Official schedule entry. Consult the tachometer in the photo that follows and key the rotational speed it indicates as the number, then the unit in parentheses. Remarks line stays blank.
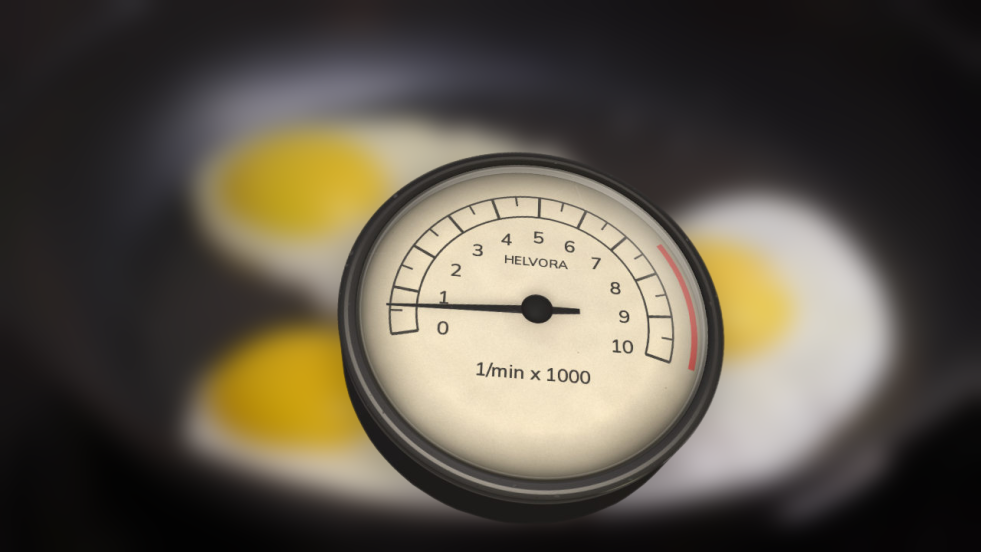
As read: 500 (rpm)
